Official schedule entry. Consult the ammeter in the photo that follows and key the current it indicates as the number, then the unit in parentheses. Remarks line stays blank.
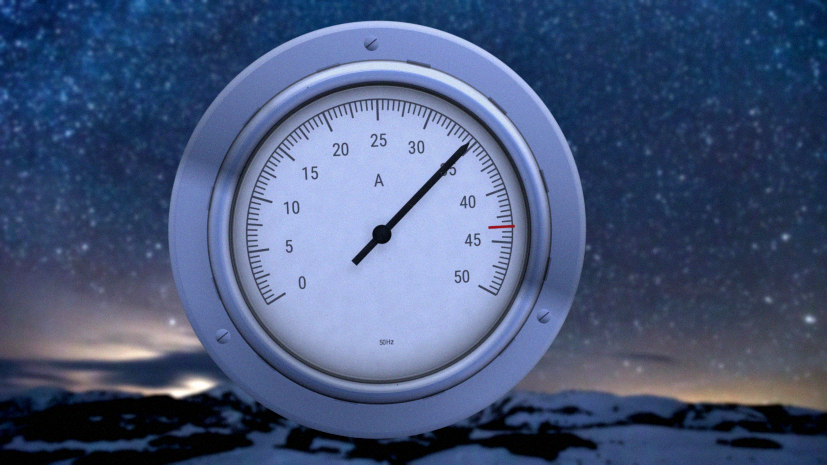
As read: 34.5 (A)
